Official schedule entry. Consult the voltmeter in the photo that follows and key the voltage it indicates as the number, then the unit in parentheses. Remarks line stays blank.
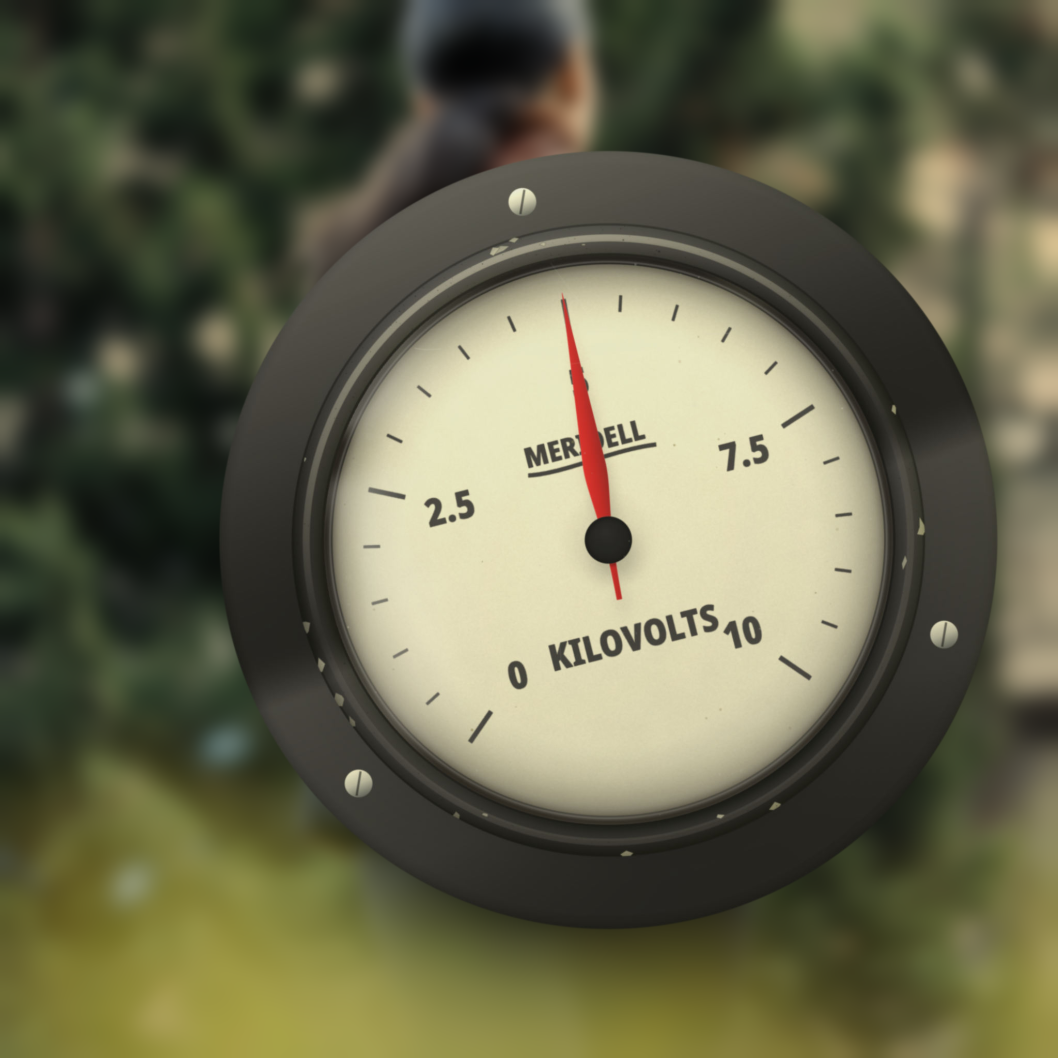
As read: 5 (kV)
